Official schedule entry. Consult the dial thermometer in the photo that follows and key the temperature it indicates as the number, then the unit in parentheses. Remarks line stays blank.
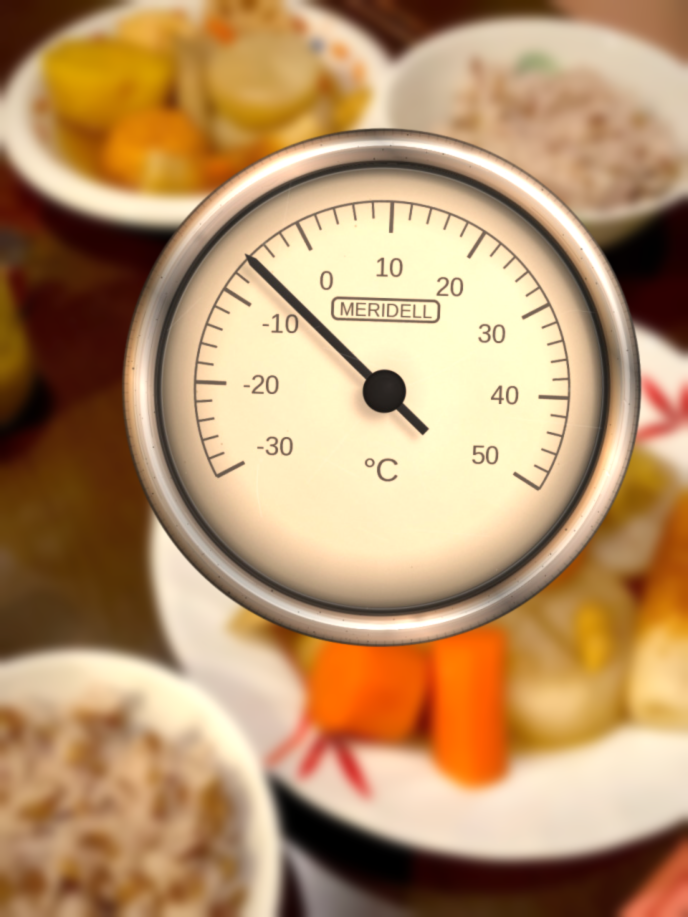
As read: -6 (°C)
